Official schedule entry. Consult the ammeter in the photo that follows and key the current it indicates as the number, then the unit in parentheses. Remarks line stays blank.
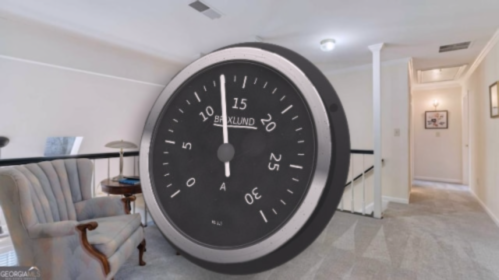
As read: 13 (A)
